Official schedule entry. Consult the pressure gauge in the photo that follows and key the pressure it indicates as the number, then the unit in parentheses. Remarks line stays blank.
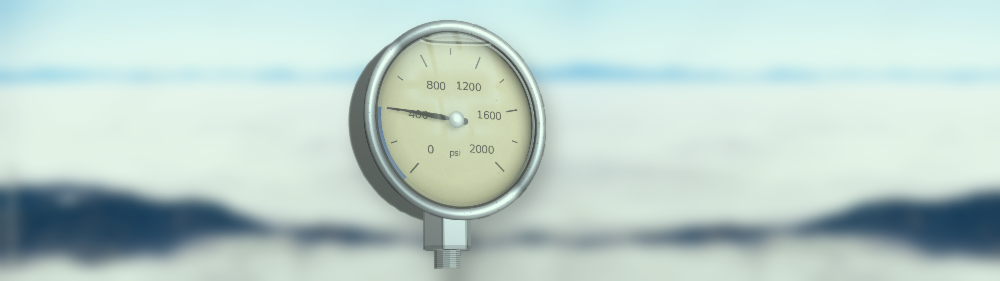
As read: 400 (psi)
